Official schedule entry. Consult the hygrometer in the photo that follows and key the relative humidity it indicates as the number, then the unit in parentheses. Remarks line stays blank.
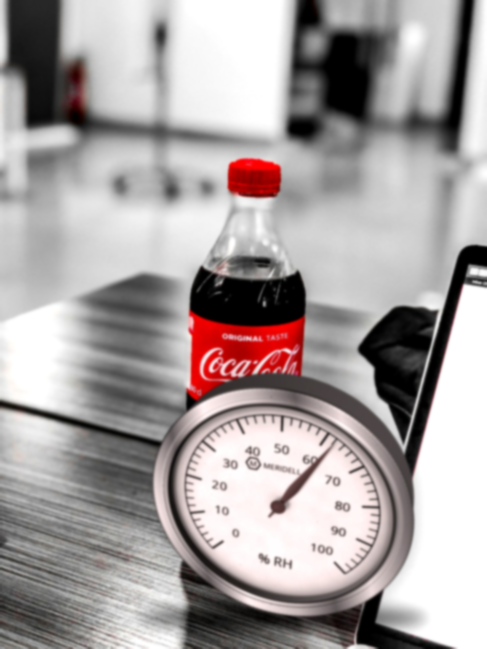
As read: 62 (%)
